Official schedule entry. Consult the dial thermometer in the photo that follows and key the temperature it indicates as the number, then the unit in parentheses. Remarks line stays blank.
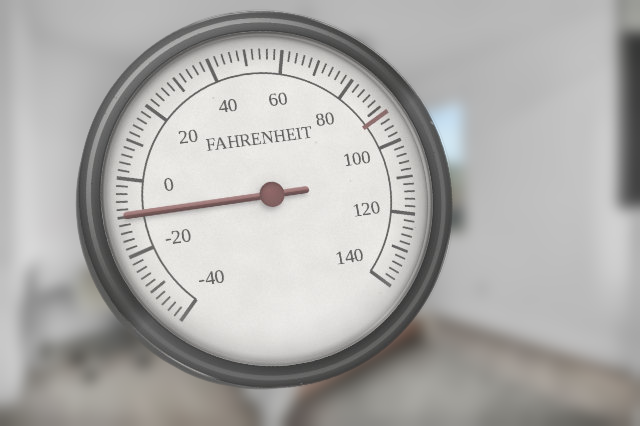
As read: -10 (°F)
